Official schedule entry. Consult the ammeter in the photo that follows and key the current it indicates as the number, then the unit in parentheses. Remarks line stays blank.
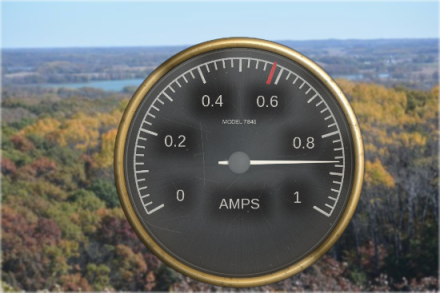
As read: 0.87 (A)
